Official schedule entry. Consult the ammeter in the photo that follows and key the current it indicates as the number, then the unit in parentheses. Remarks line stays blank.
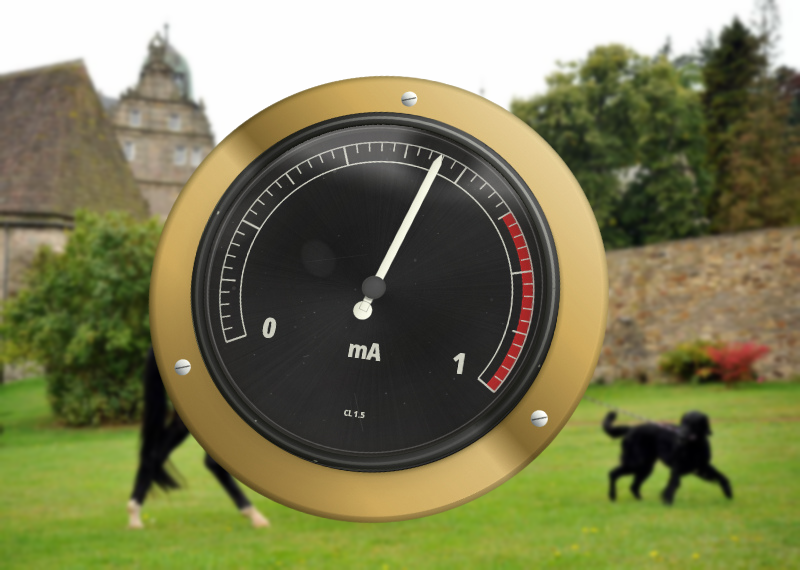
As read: 0.56 (mA)
